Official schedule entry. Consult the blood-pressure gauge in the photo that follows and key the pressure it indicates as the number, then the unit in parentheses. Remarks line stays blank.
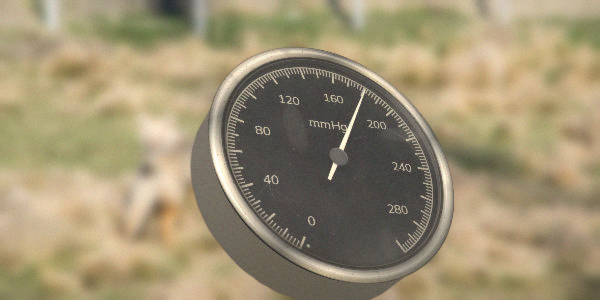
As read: 180 (mmHg)
